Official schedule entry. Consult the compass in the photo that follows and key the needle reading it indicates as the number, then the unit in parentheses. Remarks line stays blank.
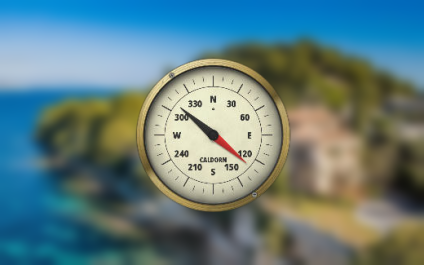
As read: 130 (°)
